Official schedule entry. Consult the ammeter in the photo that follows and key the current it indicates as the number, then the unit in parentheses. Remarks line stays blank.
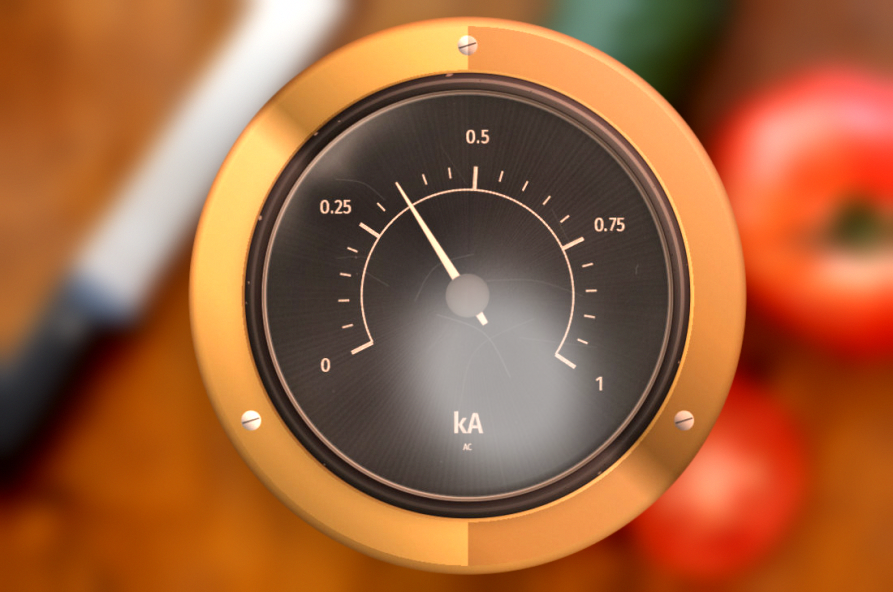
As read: 0.35 (kA)
